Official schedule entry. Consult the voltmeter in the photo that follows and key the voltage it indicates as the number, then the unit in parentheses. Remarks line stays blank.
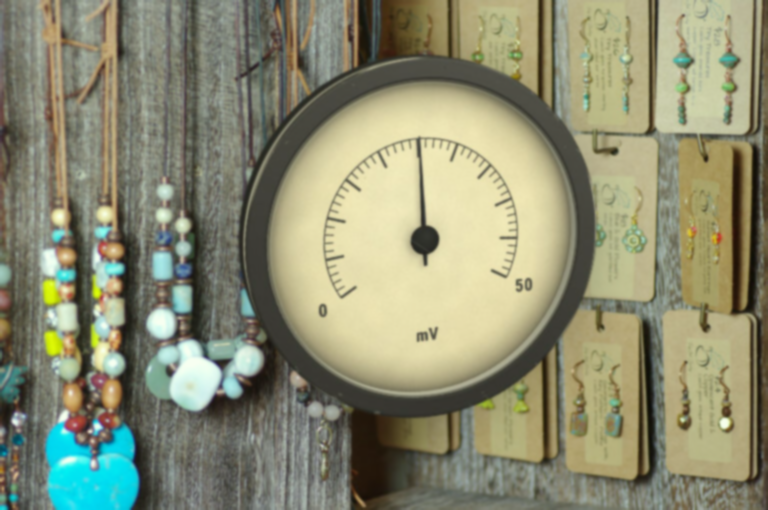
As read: 25 (mV)
